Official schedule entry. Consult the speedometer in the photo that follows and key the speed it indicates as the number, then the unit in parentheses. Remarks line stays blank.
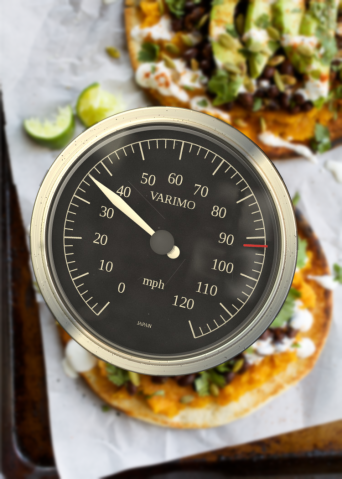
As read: 36 (mph)
